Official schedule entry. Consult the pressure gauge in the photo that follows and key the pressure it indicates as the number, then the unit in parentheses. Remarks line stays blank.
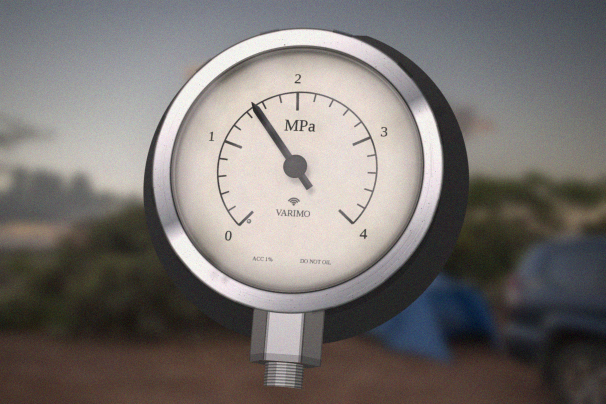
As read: 1.5 (MPa)
